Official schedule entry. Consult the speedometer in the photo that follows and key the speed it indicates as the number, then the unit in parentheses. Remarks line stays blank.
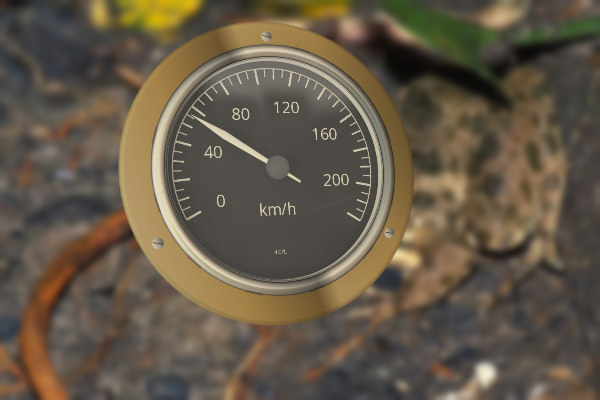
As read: 55 (km/h)
